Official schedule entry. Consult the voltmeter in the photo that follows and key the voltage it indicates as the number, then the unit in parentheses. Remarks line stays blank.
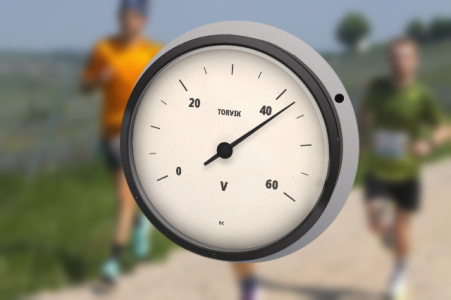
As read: 42.5 (V)
